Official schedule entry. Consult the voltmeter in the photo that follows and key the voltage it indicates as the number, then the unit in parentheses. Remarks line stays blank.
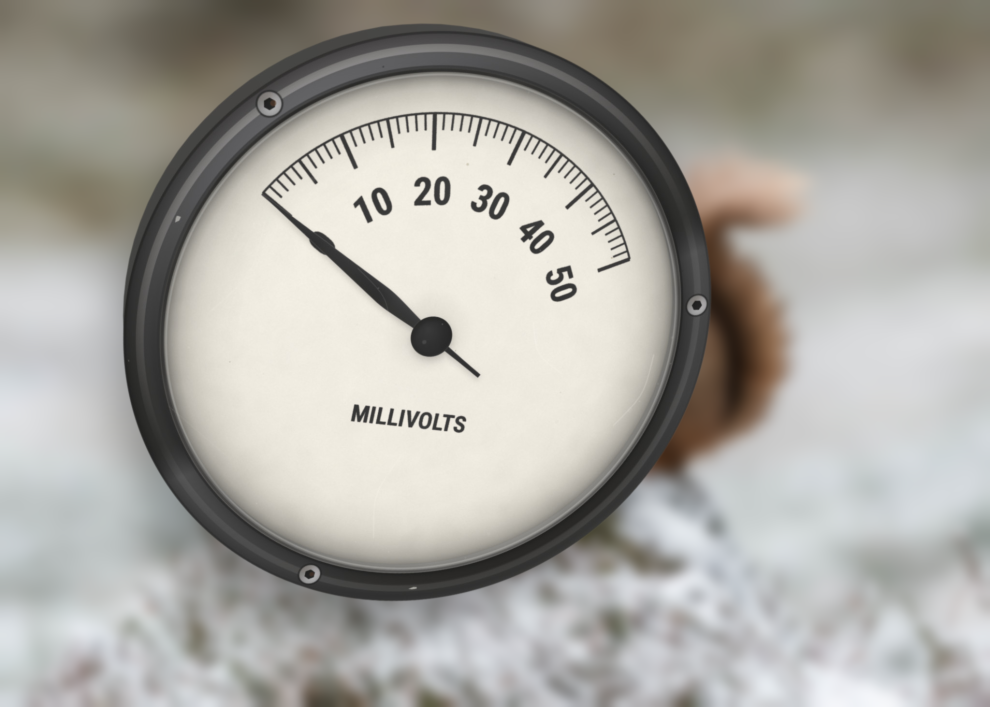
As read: 0 (mV)
